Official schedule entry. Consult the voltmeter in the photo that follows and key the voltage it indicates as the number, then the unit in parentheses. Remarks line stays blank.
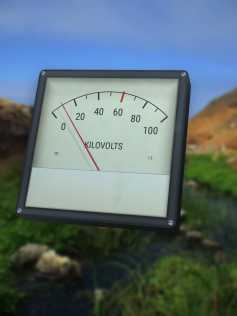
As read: 10 (kV)
